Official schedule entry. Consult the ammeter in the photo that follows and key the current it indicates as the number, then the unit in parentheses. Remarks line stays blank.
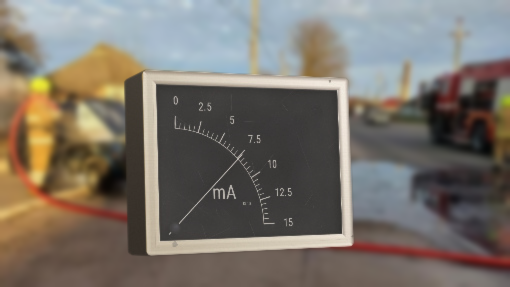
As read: 7.5 (mA)
